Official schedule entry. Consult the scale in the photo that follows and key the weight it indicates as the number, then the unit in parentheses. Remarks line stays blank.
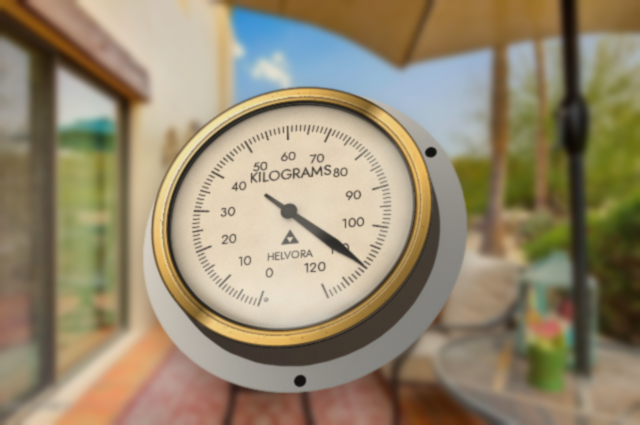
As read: 110 (kg)
